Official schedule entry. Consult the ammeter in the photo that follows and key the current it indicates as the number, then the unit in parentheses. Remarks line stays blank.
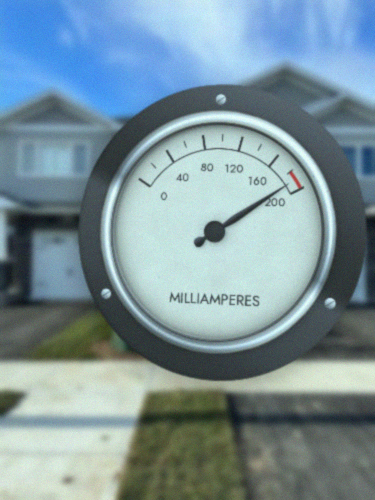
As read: 190 (mA)
